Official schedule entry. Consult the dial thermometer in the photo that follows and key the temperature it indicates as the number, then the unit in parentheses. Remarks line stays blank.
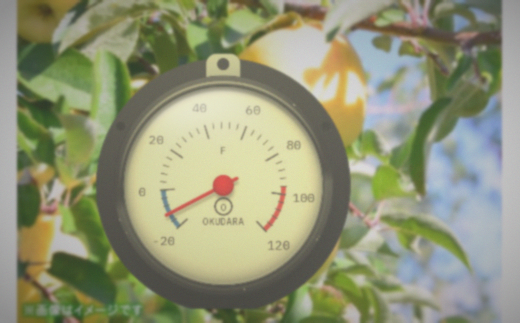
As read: -12 (°F)
